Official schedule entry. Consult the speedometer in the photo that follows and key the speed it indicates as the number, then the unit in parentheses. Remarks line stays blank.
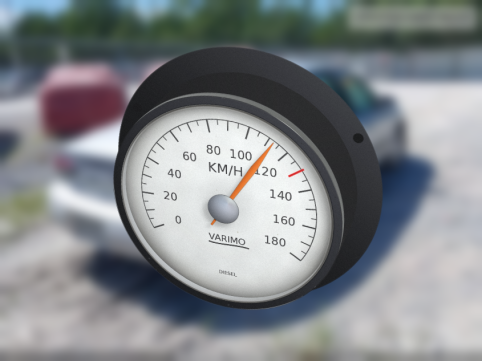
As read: 112.5 (km/h)
